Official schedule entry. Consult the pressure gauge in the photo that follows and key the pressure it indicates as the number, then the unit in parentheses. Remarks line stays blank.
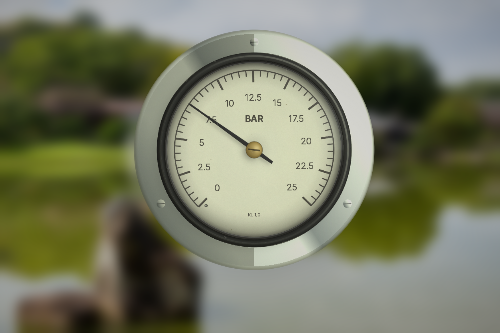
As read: 7.5 (bar)
